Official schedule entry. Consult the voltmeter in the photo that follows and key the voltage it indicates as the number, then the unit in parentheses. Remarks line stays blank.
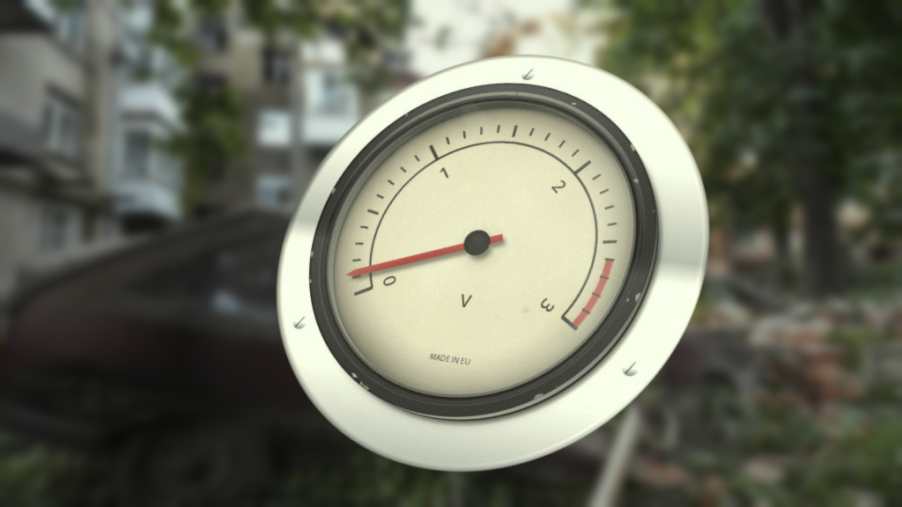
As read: 0.1 (V)
